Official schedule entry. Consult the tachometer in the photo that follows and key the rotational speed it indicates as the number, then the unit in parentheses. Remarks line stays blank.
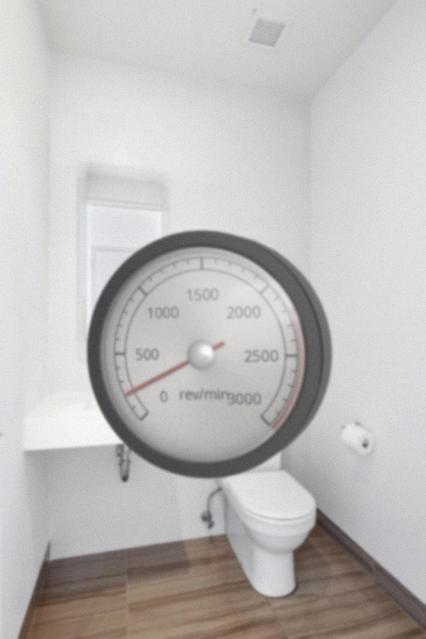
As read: 200 (rpm)
